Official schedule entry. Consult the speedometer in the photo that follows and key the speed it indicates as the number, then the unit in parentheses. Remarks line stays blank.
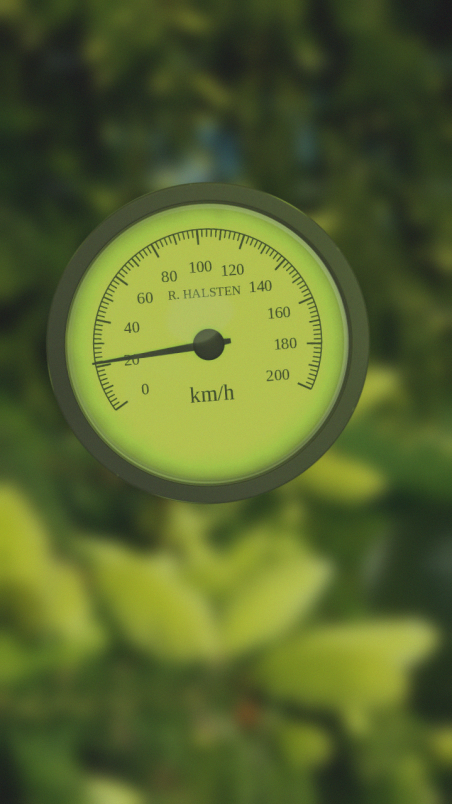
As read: 22 (km/h)
